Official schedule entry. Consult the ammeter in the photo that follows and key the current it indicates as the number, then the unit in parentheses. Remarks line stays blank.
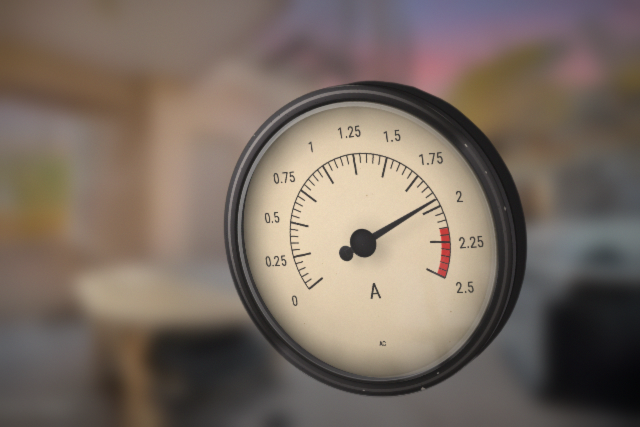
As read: 1.95 (A)
